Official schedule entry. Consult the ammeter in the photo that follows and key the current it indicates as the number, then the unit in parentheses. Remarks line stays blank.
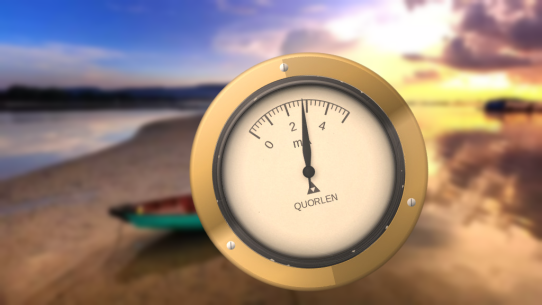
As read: 2.8 (mA)
